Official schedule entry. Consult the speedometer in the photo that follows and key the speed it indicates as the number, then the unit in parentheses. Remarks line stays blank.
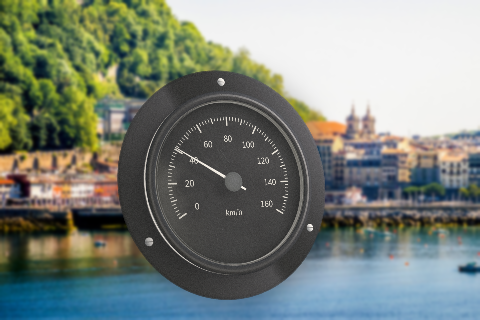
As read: 40 (km/h)
